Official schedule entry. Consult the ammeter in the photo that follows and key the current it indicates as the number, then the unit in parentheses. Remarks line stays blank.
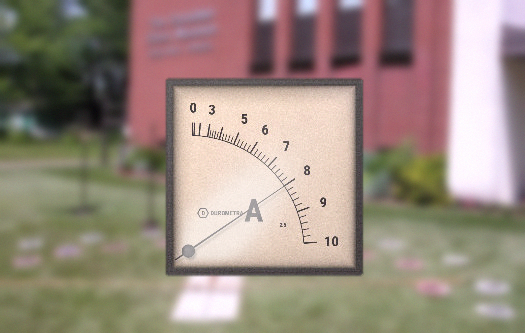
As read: 8 (A)
